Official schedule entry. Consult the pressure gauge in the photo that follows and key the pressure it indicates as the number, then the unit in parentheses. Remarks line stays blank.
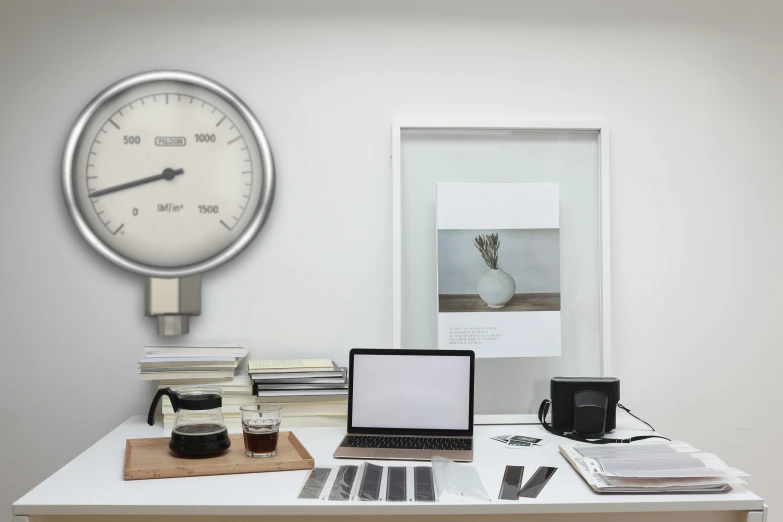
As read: 175 (psi)
